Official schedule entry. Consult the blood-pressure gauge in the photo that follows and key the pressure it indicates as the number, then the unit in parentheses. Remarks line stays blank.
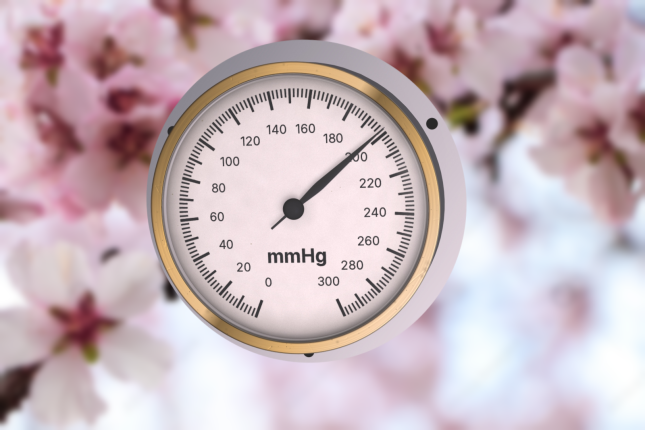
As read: 198 (mmHg)
